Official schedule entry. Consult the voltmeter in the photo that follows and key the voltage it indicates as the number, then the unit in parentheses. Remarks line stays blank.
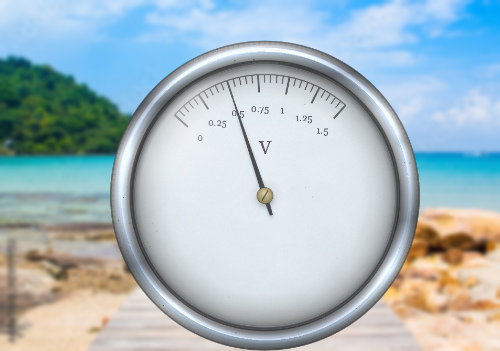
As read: 0.5 (V)
